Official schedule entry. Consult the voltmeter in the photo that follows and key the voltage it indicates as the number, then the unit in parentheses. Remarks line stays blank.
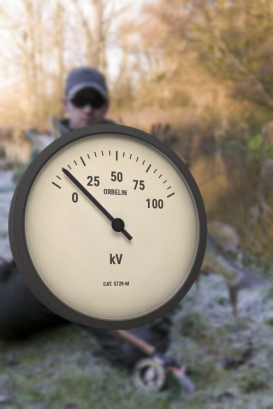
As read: 10 (kV)
